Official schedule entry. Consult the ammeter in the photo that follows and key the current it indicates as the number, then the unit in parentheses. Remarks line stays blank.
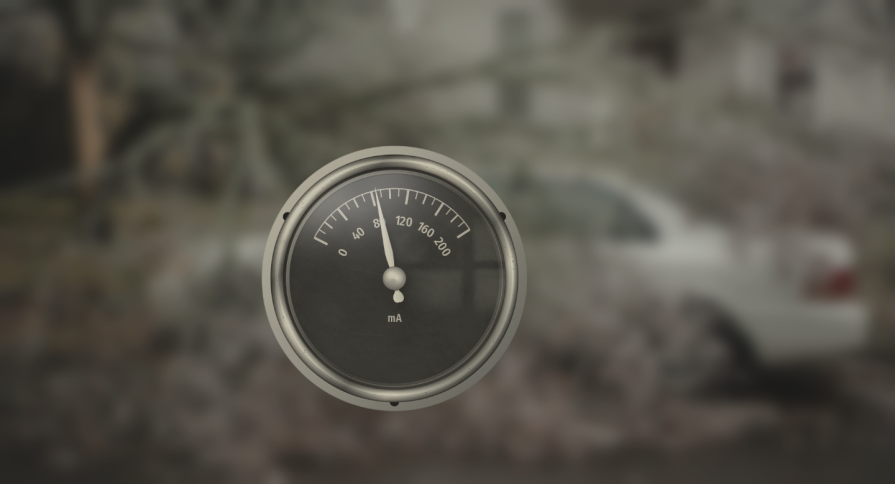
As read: 85 (mA)
